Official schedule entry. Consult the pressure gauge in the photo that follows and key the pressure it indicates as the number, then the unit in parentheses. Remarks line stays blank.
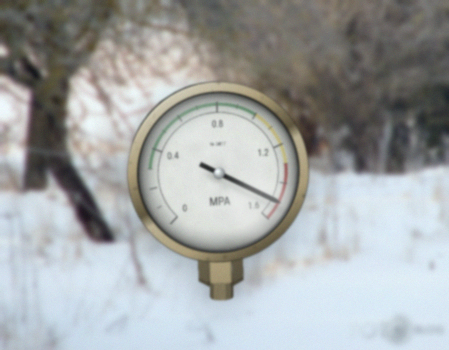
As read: 1.5 (MPa)
